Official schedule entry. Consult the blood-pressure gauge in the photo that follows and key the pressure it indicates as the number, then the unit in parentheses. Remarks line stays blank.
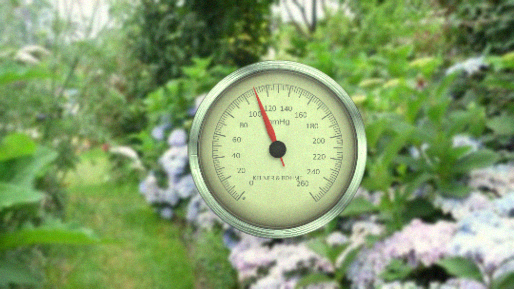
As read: 110 (mmHg)
